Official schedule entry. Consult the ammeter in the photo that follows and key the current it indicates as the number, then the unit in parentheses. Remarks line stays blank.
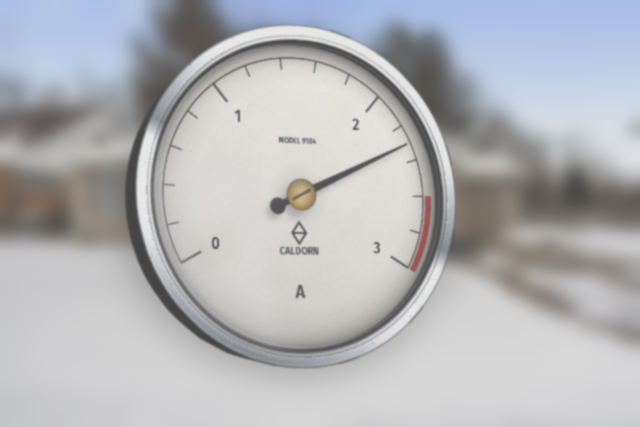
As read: 2.3 (A)
